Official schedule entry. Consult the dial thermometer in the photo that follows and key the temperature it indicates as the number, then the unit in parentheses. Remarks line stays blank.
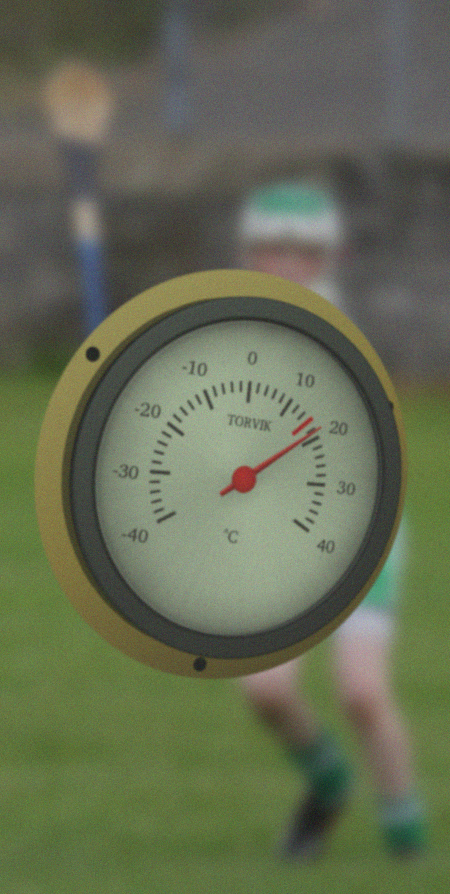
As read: 18 (°C)
